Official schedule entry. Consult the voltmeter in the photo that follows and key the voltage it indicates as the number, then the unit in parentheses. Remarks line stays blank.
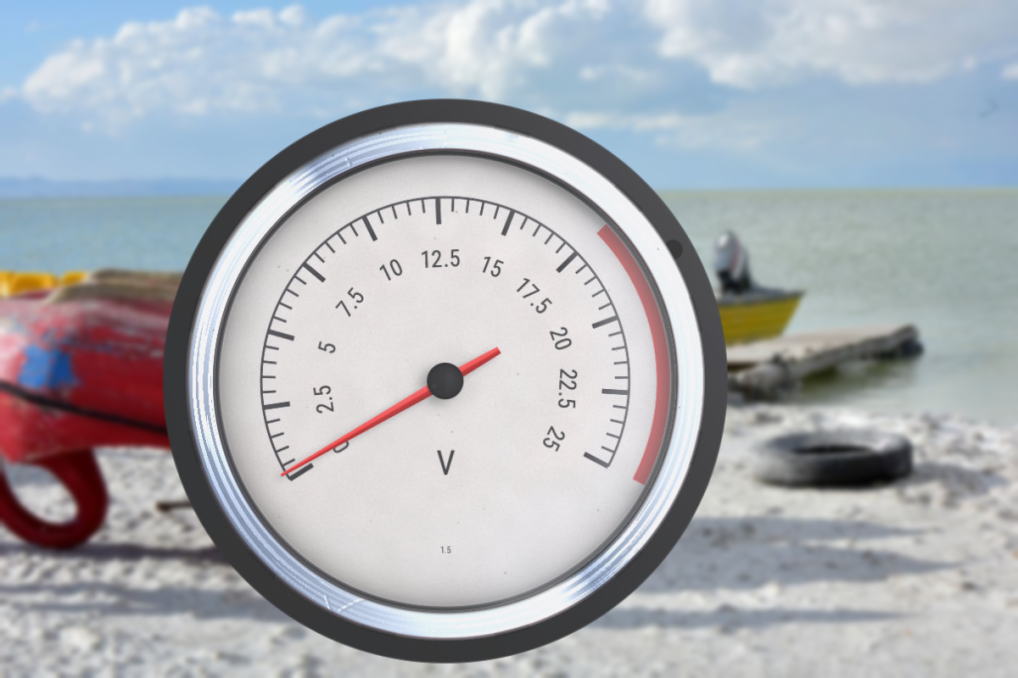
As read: 0.25 (V)
